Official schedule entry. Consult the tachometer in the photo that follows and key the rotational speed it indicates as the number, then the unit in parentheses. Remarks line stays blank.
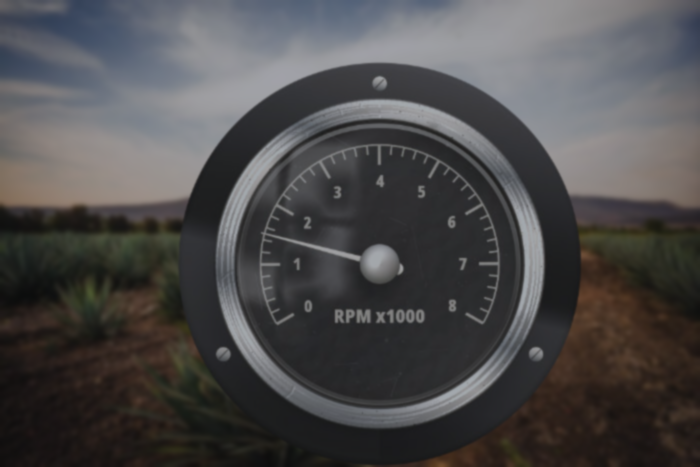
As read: 1500 (rpm)
